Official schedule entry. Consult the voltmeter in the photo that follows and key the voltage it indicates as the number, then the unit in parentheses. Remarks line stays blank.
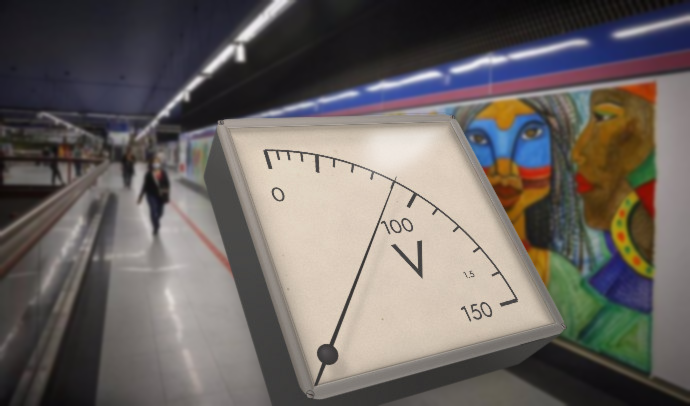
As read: 90 (V)
